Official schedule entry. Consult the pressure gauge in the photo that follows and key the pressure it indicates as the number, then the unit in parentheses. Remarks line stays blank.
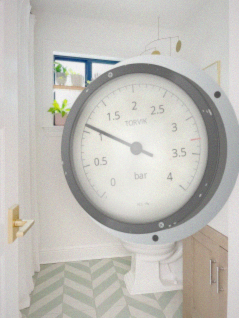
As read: 1.1 (bar)
